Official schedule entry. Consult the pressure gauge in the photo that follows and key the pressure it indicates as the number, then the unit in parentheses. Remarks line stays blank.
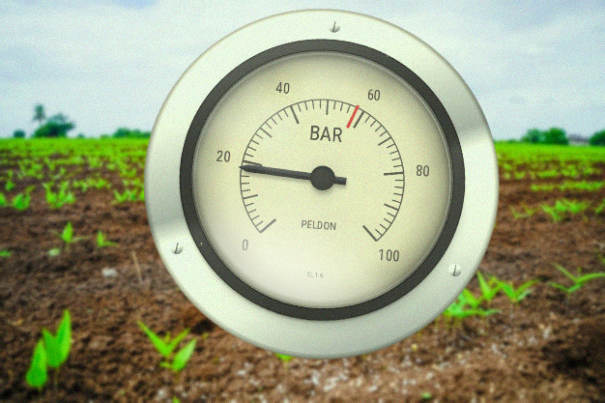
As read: 18 (bar)
